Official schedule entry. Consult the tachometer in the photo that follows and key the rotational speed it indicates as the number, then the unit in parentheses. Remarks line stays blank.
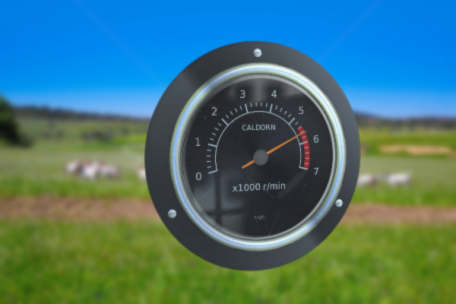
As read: 5600 (rpm)
